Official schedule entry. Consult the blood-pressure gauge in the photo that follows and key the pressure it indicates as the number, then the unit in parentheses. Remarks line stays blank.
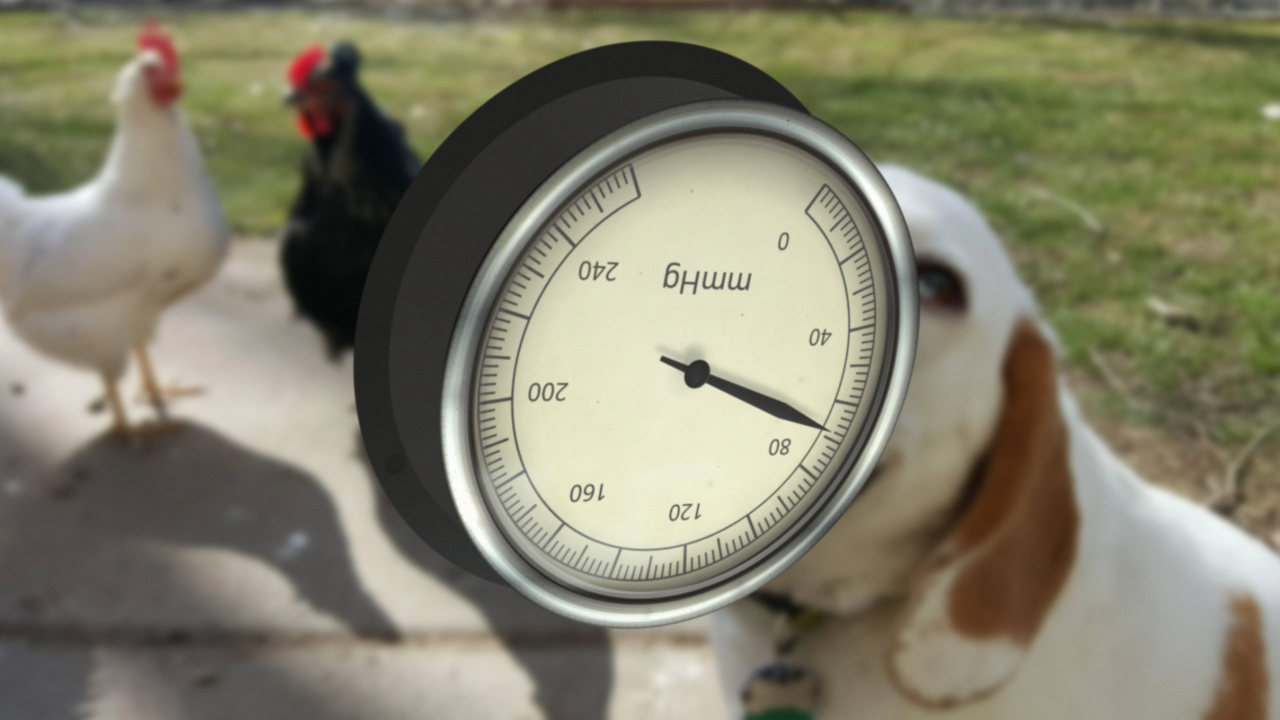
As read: 68 (mmHg)
